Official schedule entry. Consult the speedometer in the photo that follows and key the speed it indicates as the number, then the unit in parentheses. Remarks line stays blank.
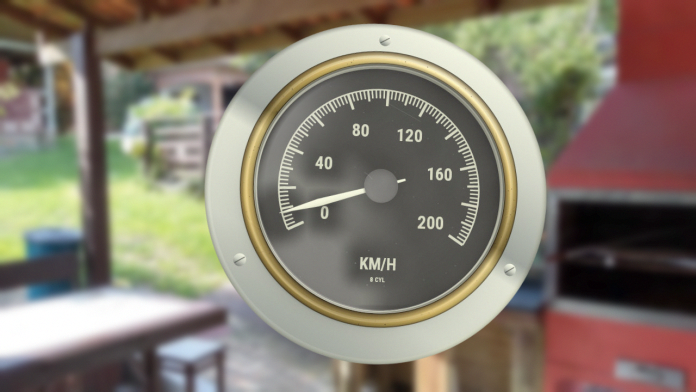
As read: 8 (km/h)
